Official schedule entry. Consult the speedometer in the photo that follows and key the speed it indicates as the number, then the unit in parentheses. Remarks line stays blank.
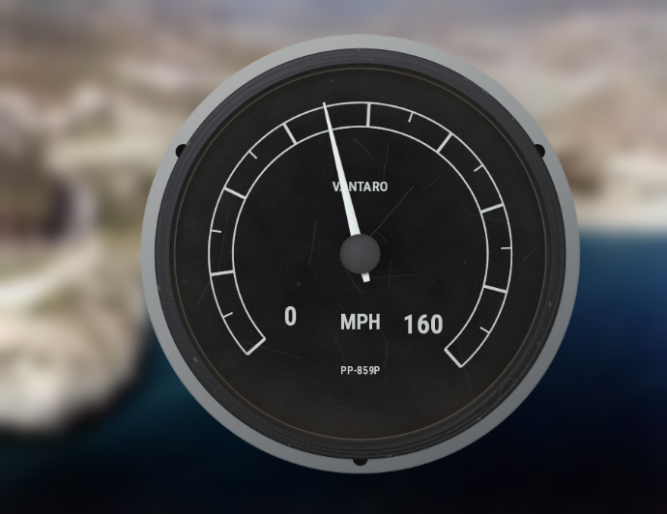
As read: 70 (mph)
